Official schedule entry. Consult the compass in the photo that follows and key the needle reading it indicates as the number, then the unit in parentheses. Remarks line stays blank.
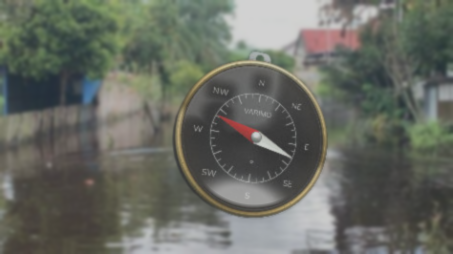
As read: 290 (°)
